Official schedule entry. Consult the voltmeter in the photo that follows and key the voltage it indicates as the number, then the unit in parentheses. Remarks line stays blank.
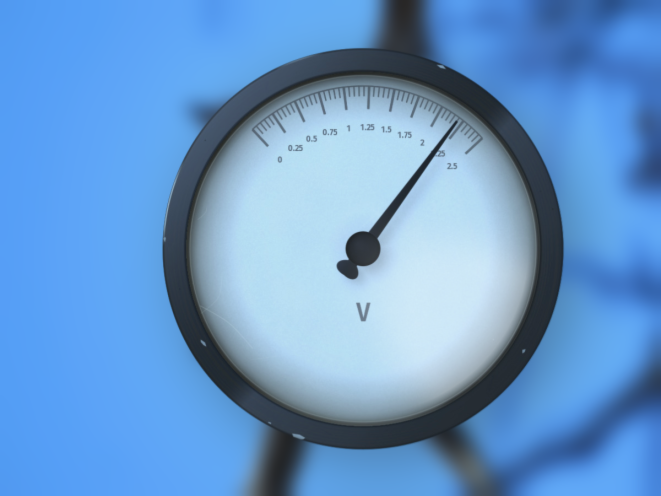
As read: 2.2 (V)
